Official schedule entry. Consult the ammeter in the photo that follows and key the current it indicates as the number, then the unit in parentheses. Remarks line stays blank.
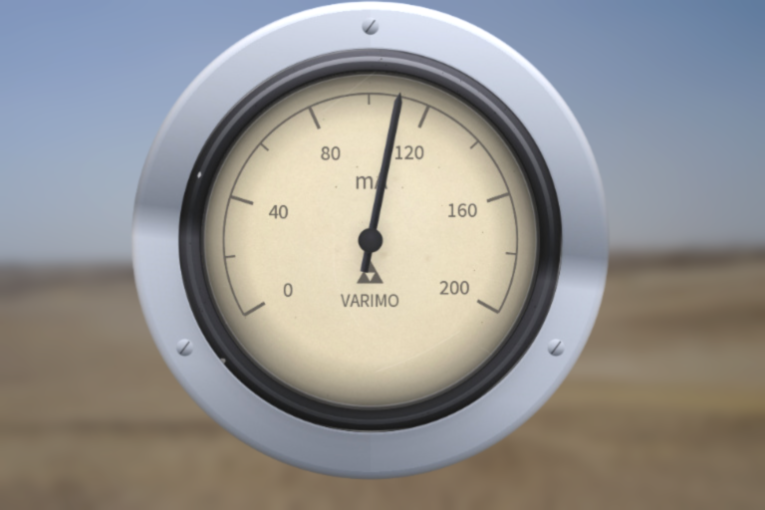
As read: 110 (mA)
